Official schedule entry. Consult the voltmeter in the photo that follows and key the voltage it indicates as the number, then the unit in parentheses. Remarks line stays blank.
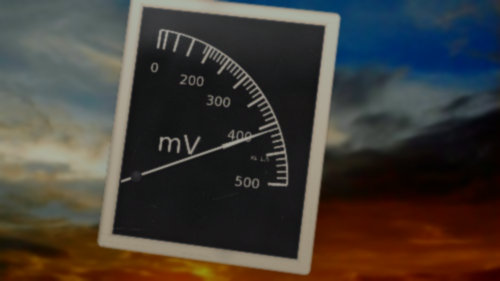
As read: 410 (mV)
